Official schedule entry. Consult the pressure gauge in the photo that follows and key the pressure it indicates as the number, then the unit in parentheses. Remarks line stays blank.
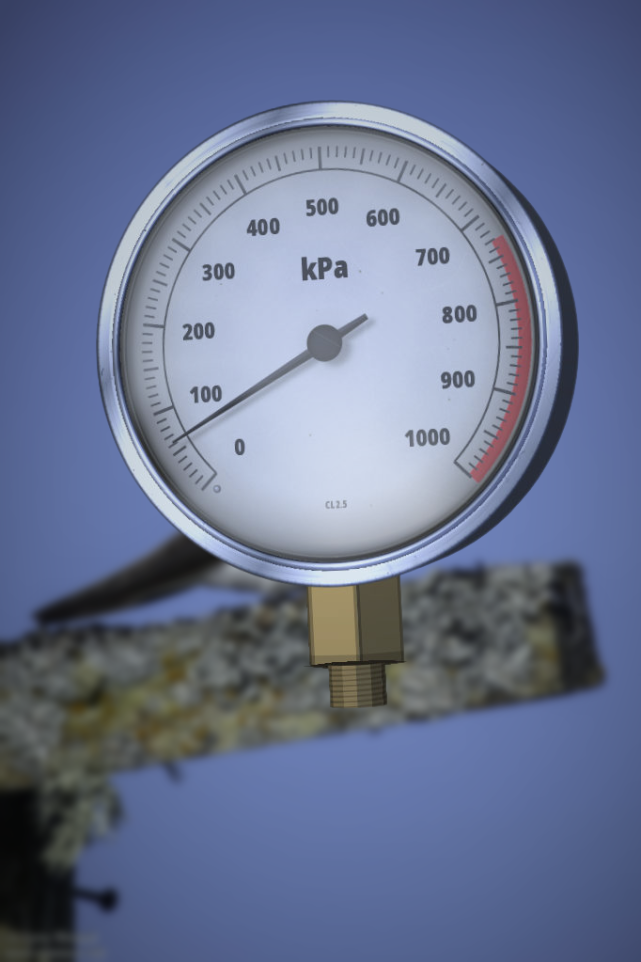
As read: 60 (kPa)
